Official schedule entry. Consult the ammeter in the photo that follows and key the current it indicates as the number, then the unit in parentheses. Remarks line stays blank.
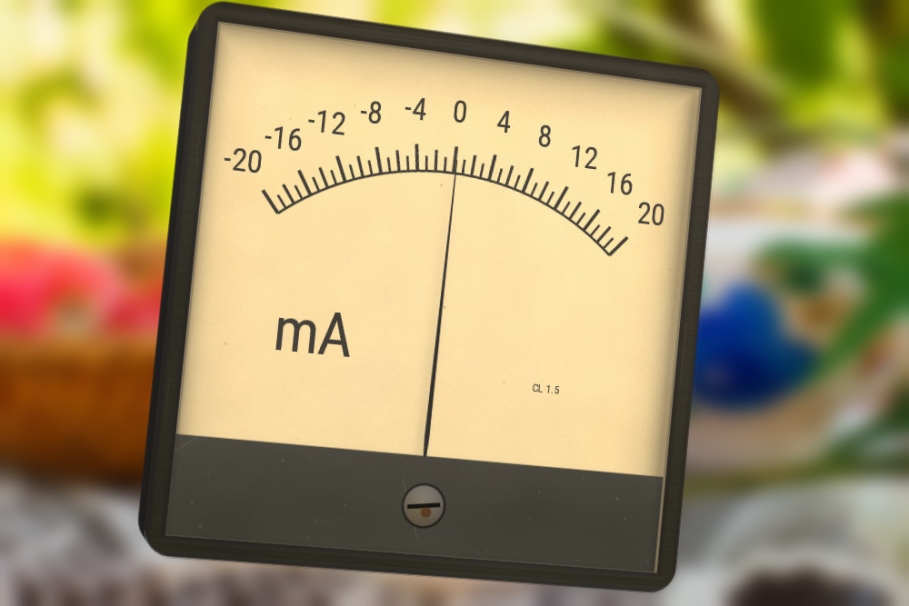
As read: 0 (mA)
